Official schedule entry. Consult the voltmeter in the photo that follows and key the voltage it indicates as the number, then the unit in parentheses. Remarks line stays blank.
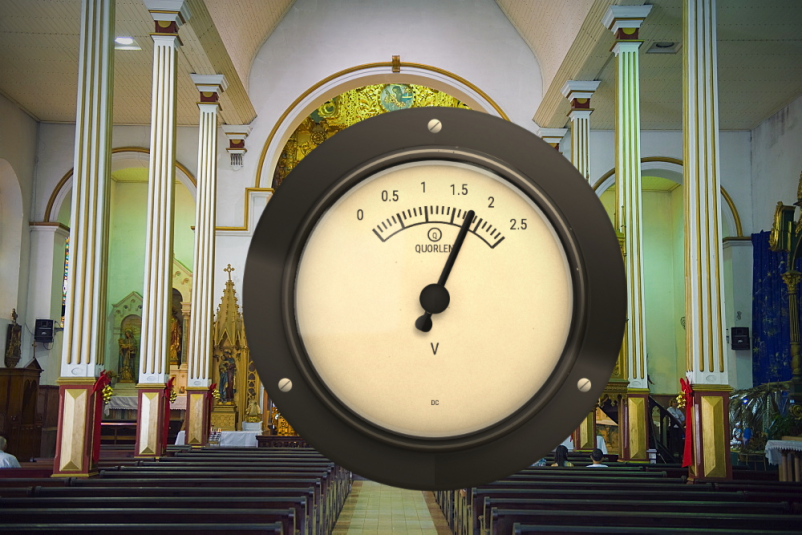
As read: 1.8 (V)
